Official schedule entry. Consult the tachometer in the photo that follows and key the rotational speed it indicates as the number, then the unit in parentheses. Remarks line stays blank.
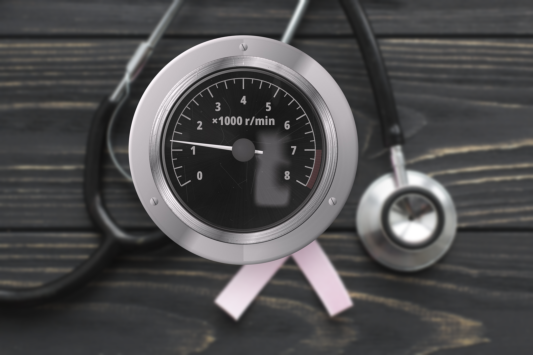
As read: 1250 (rpm)
